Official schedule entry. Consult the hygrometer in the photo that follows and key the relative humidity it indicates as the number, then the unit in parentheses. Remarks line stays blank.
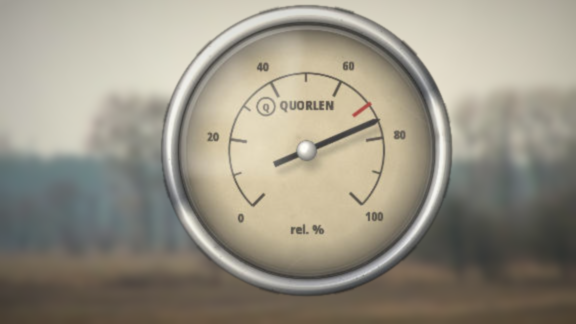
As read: 75 (%)
